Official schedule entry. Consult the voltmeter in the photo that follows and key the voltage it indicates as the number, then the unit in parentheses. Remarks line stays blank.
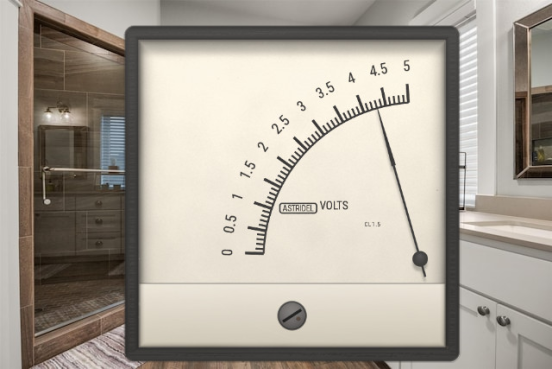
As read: 4.3 (V)
